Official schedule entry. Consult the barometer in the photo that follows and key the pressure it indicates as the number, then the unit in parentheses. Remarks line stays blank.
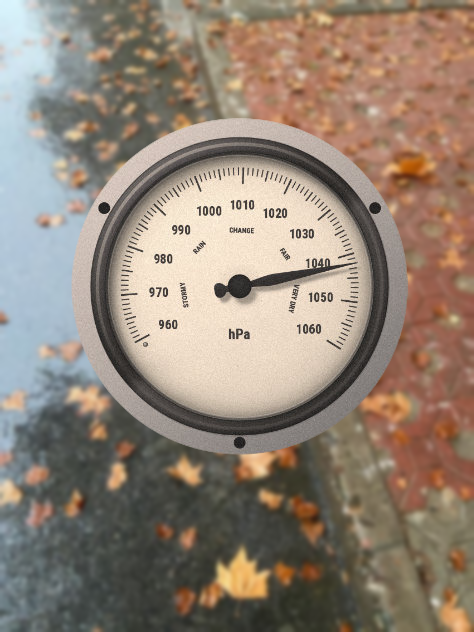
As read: 1042 (hPa)
